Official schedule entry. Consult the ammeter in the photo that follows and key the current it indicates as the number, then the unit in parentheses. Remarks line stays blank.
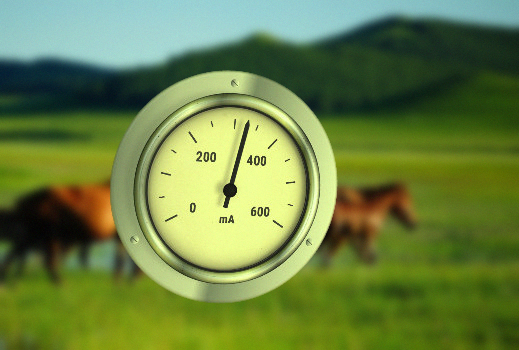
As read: 325 (mA)
